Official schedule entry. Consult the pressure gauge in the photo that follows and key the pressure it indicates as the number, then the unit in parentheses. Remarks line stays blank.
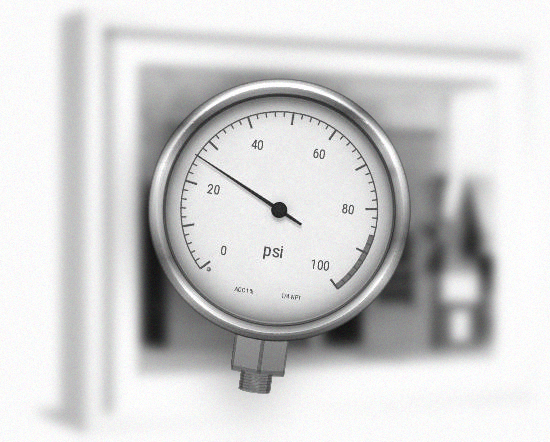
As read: 26 (psi)
